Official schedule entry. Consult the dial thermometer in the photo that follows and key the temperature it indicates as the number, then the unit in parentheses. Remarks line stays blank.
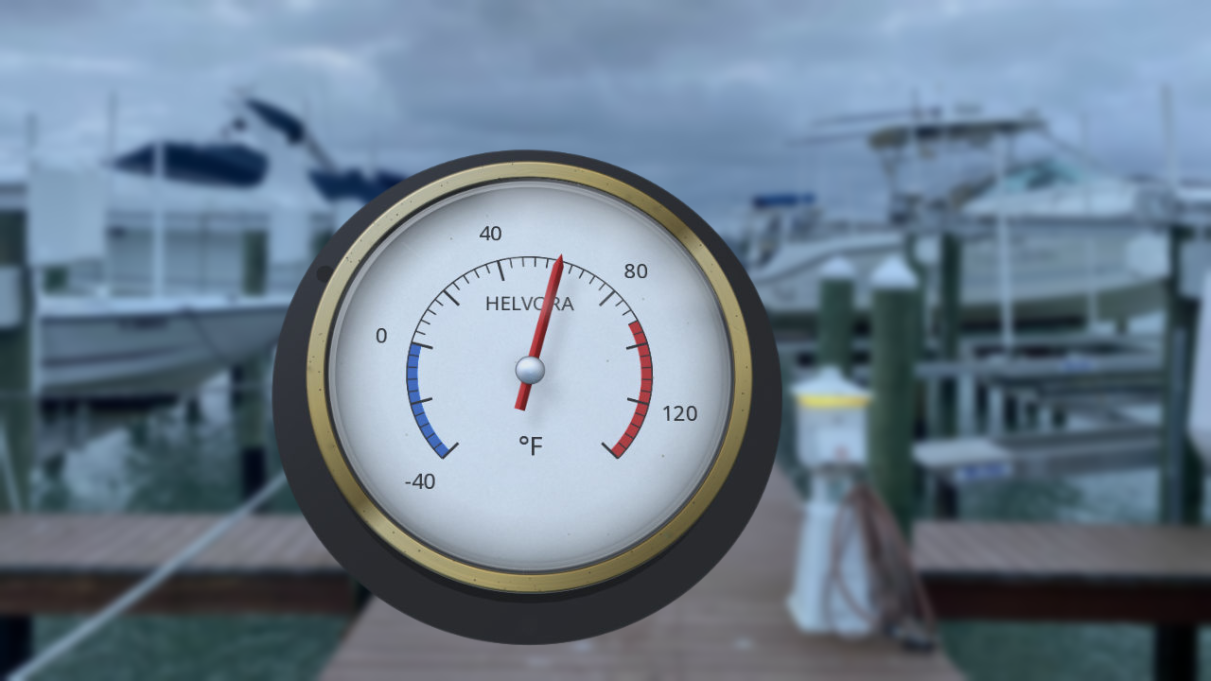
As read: 60 (°F)
